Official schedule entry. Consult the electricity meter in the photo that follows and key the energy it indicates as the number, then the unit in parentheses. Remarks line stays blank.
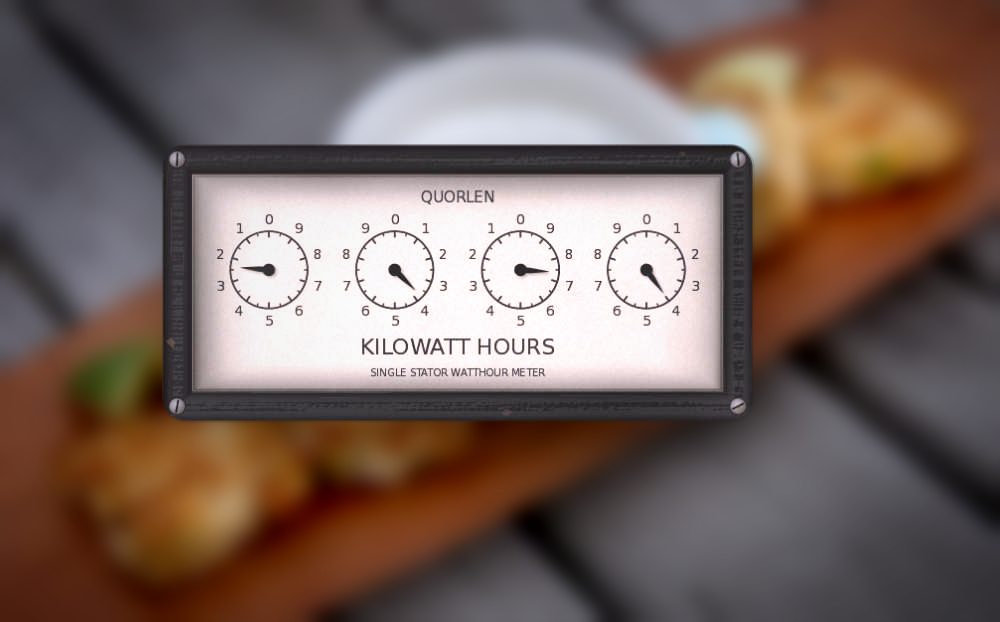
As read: 2374 (kWh)
